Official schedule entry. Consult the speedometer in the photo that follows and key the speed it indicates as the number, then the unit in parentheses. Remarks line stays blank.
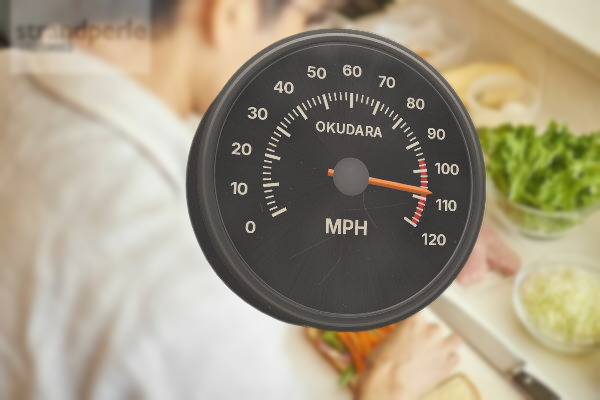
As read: 108 (mph)
